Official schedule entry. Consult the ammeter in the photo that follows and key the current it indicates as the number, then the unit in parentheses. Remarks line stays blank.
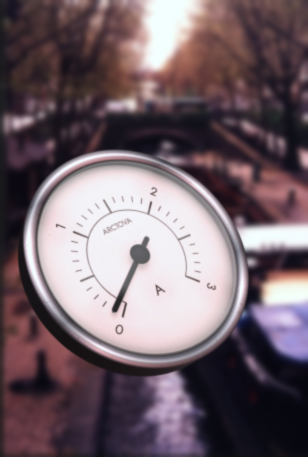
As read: 0.1 (A)
